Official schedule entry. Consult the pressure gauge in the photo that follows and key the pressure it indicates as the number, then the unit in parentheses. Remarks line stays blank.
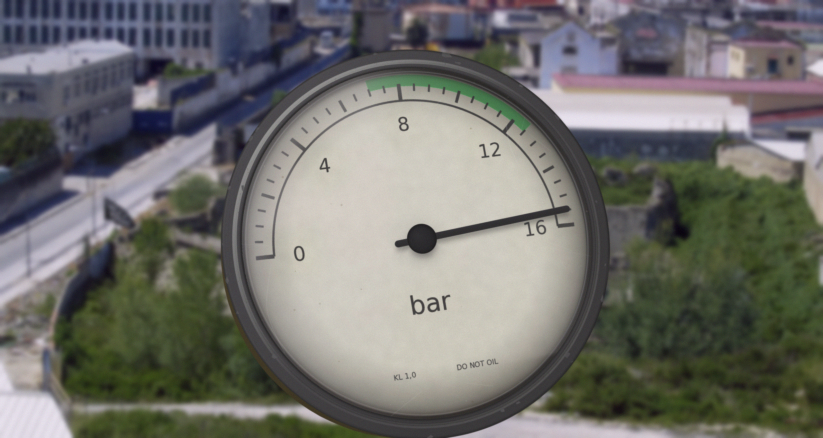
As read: 15.5 (bar)
